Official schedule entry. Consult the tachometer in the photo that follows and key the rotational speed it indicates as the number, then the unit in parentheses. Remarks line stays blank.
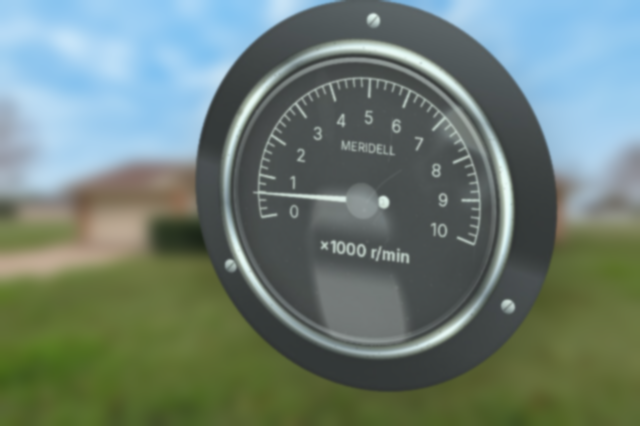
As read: 600 (rpm)
